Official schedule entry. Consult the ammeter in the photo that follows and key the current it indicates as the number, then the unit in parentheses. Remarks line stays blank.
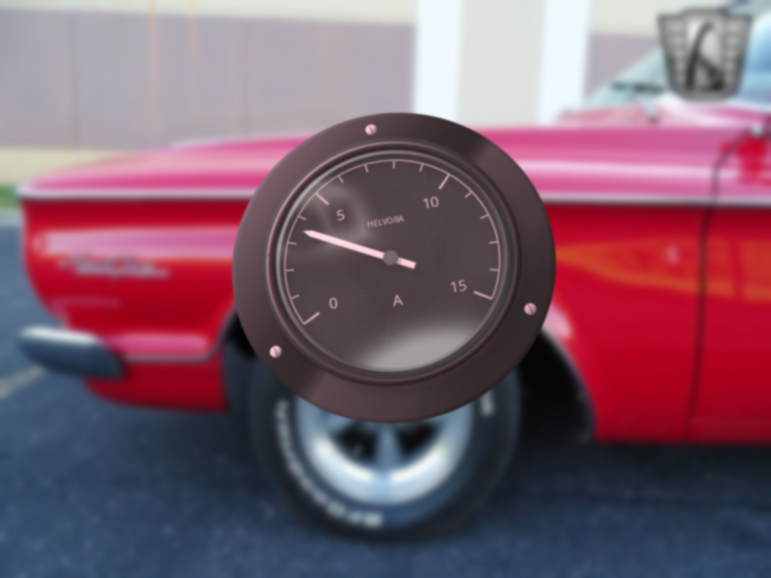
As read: 3.5 (A)
